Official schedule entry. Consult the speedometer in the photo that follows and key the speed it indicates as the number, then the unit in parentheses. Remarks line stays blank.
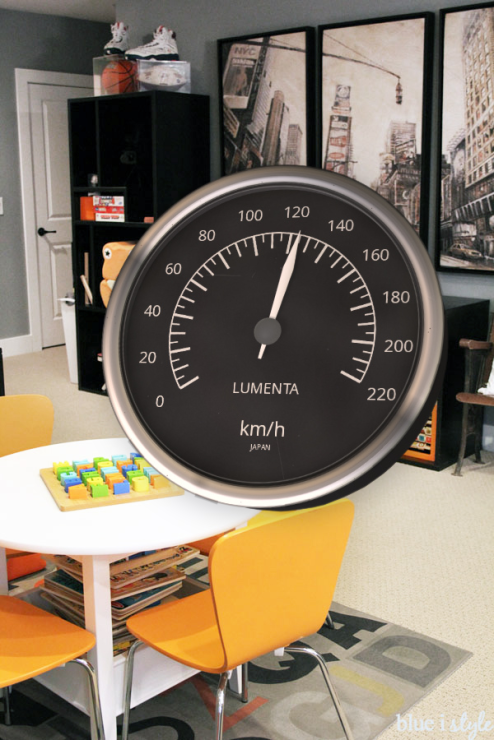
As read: 125 (km/h)
